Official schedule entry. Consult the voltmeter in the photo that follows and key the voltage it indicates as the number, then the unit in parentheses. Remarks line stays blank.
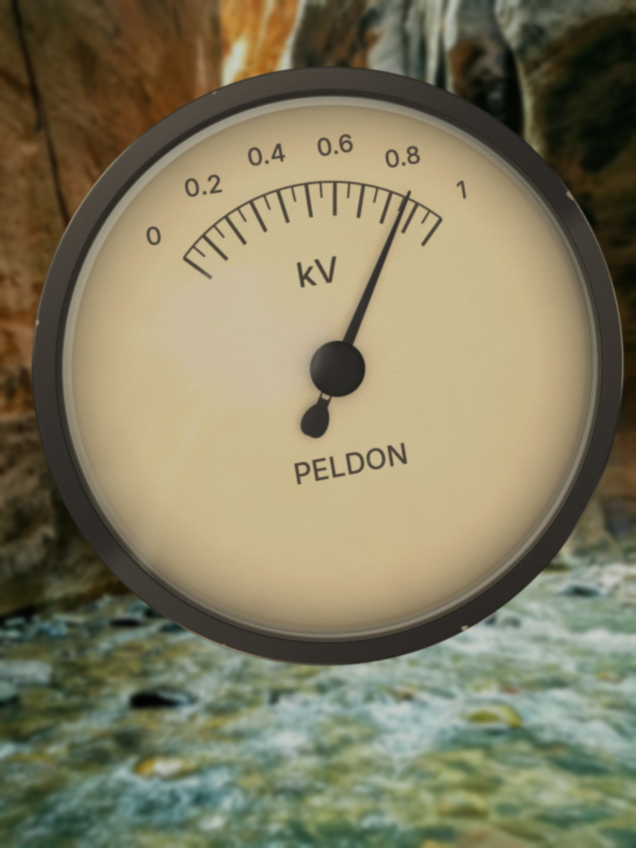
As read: 0.85 (kV)
